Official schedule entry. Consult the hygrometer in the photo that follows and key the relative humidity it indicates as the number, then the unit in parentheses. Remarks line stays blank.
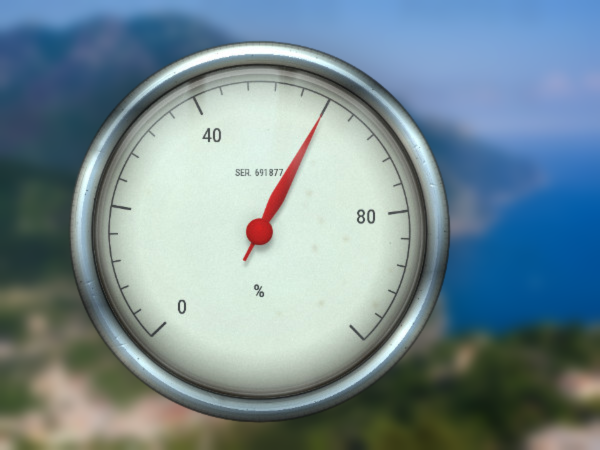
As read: 60 (%)
